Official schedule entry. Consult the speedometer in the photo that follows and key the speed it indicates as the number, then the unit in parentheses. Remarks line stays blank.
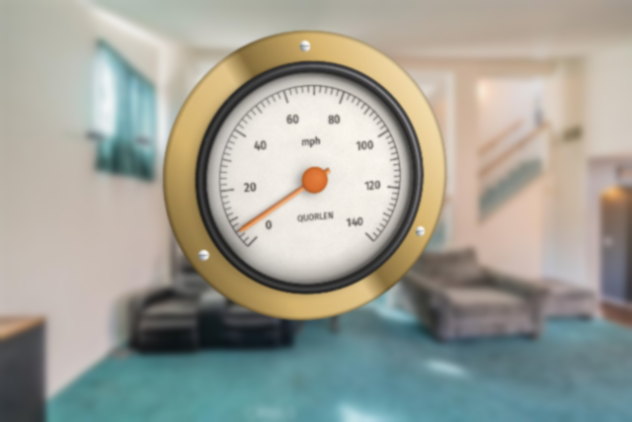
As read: 6 (mph)
